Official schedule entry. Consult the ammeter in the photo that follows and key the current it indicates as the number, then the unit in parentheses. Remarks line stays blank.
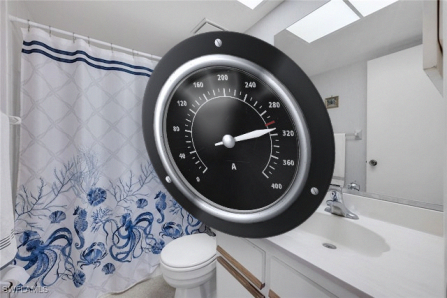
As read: 310 (A)
